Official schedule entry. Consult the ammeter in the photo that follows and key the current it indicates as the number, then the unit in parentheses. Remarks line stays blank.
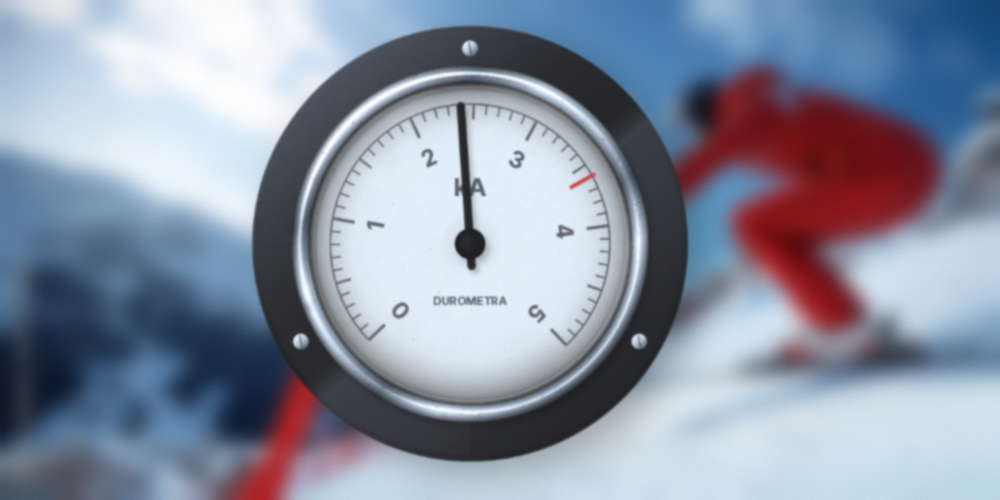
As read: 2.4 (kA)
